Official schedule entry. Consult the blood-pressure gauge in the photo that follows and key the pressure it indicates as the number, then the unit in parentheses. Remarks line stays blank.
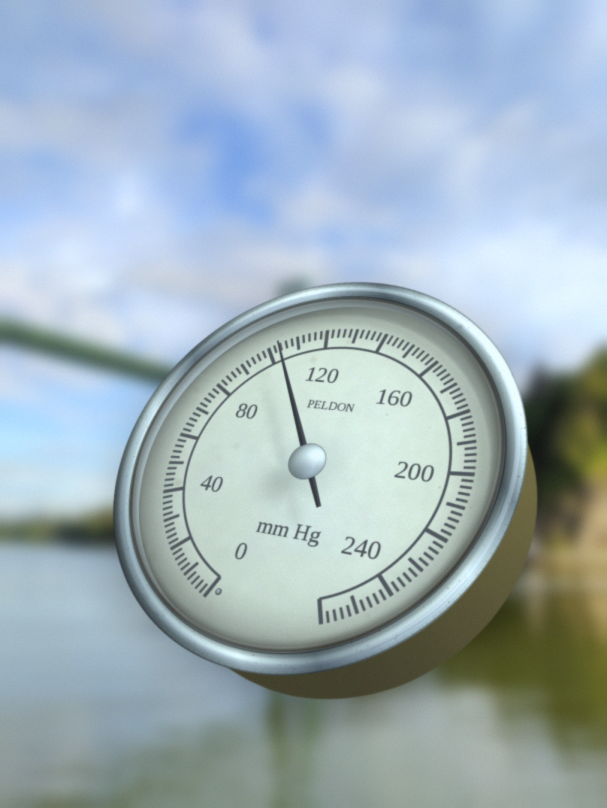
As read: 104 (mmHg)
